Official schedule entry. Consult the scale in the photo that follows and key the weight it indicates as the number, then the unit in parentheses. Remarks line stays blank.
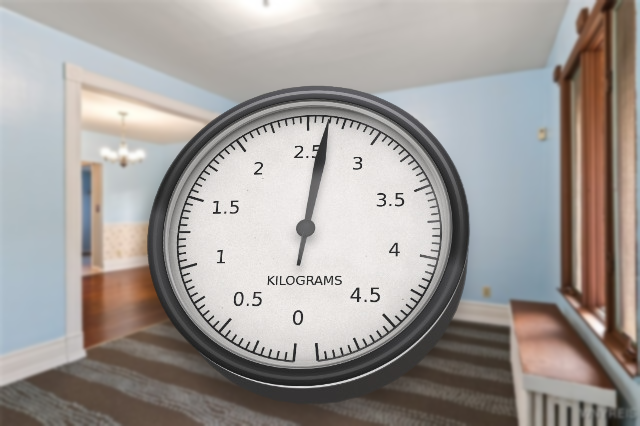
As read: 2.65 (kg)
